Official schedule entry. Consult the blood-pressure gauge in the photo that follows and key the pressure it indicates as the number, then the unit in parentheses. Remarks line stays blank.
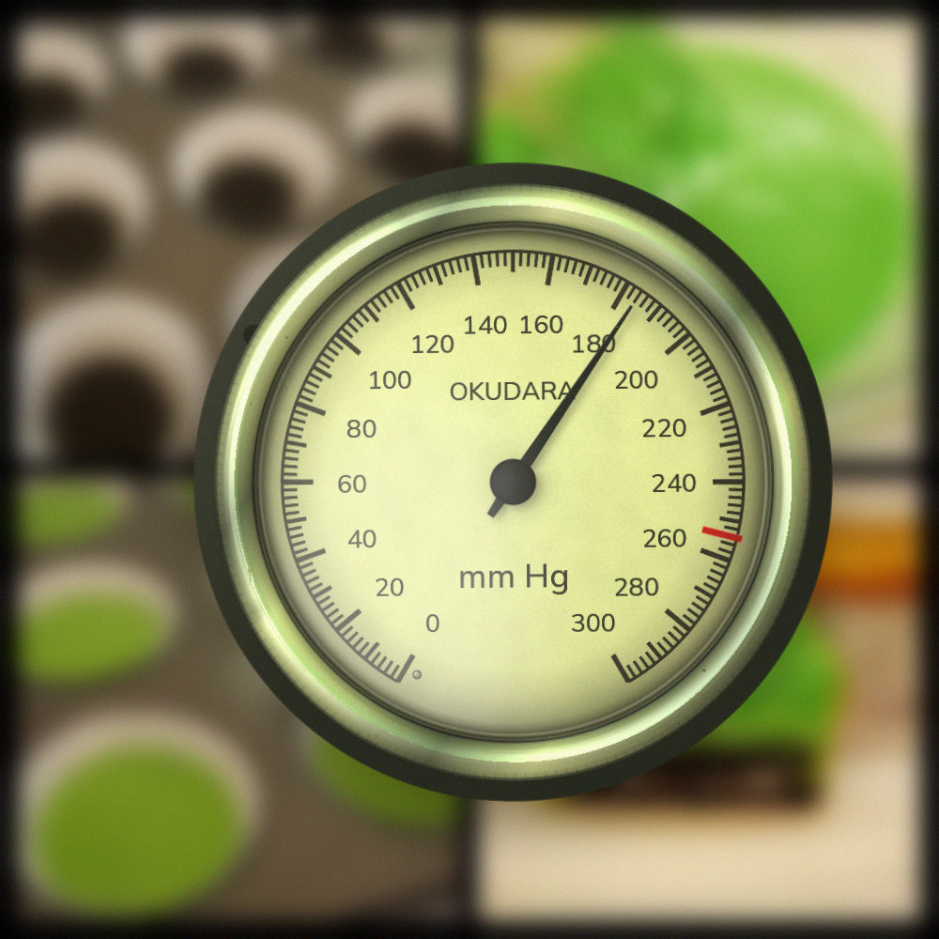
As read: 184 (mmHg)
